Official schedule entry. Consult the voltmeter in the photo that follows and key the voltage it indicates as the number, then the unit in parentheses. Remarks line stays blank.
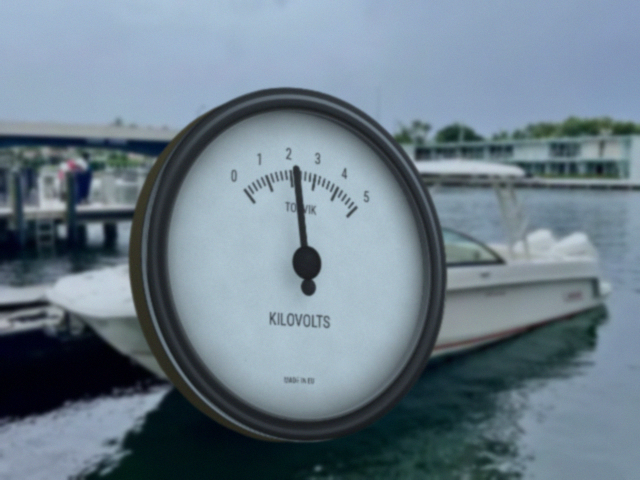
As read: 2 (kV)
